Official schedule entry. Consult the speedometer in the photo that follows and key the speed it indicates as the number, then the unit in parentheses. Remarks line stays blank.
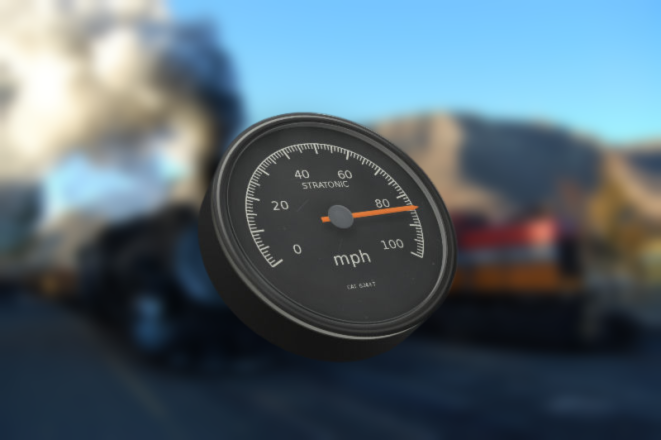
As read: 85 (mph)
